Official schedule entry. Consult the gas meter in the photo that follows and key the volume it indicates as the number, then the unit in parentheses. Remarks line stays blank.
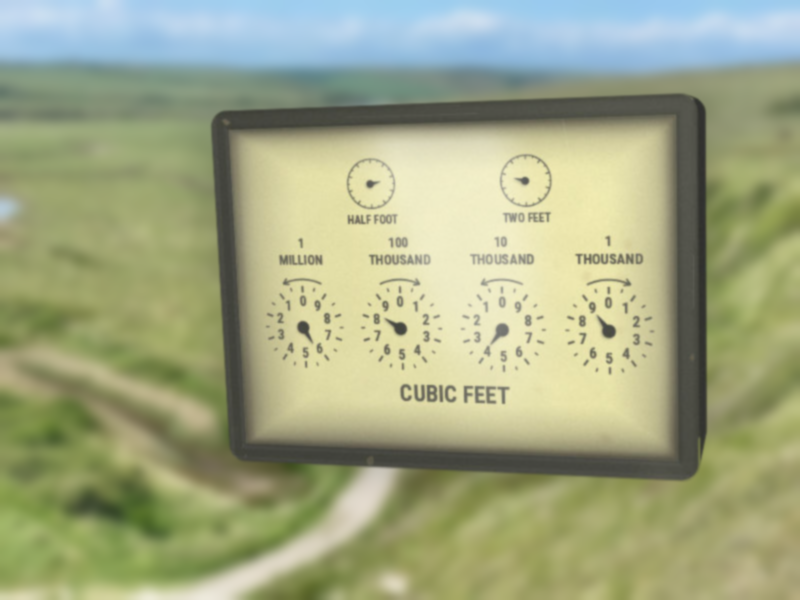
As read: 583900 (ft³)
